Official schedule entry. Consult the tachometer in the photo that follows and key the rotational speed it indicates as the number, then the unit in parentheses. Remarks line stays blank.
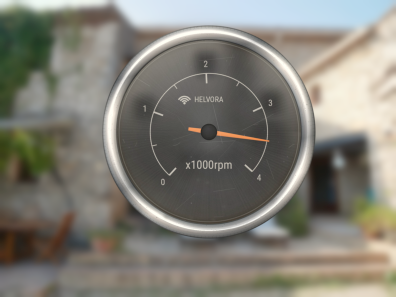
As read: 3500 (rpm)
